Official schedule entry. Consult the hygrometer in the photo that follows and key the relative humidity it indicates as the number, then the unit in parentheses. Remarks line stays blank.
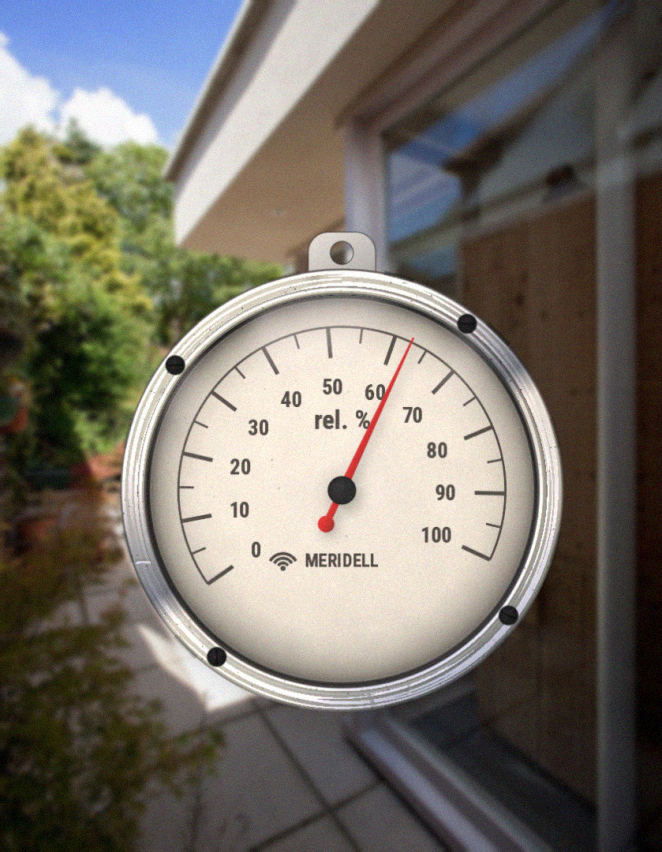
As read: 62.5 (%)
